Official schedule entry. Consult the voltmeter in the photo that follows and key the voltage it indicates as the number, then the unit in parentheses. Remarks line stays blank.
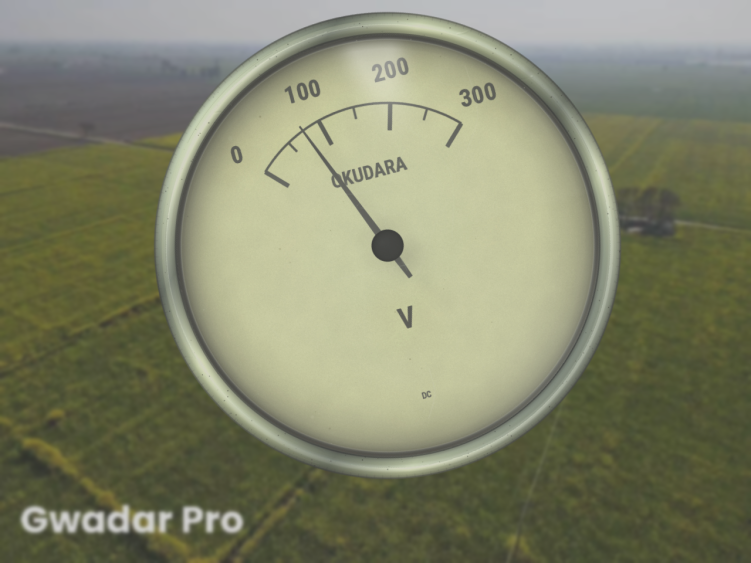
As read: 75 (V)
